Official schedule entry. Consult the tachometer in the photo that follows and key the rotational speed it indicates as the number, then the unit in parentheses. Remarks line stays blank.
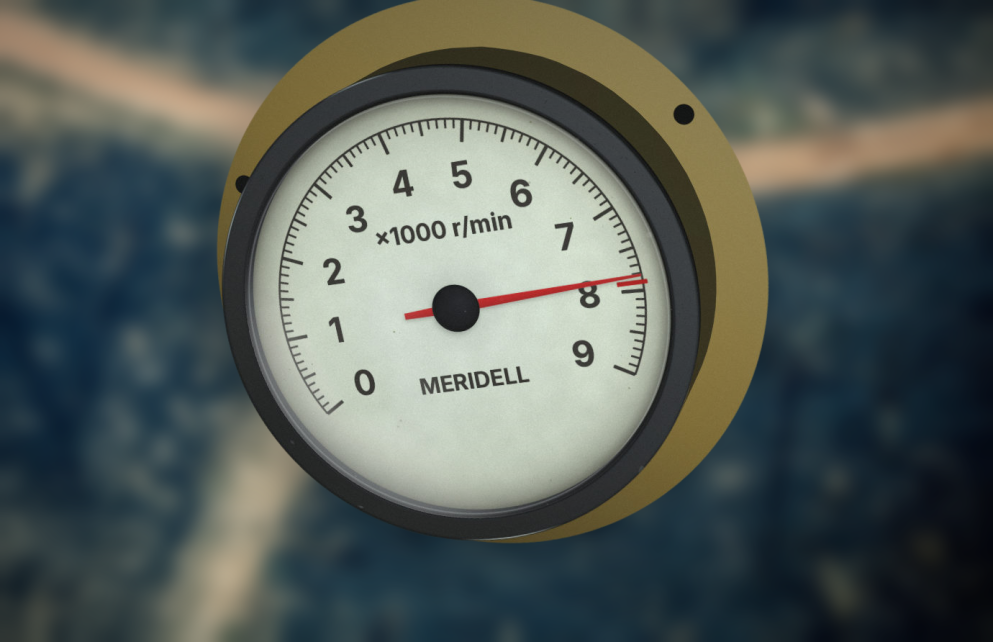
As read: 7800 (rpm)
